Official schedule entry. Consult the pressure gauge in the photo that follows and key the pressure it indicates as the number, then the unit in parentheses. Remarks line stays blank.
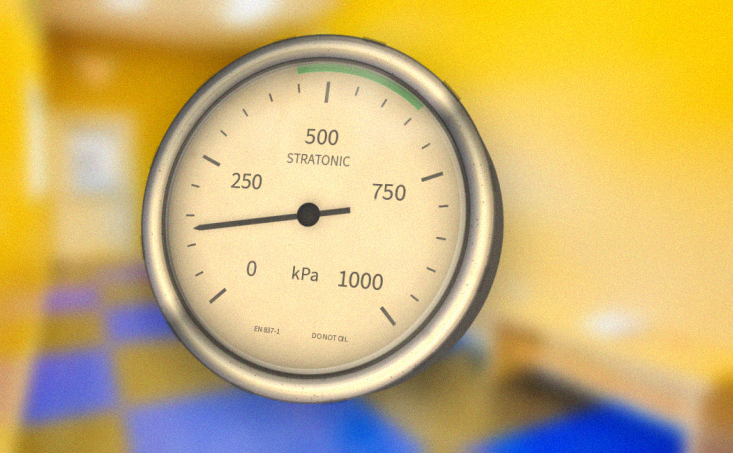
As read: 125 (kPa)
